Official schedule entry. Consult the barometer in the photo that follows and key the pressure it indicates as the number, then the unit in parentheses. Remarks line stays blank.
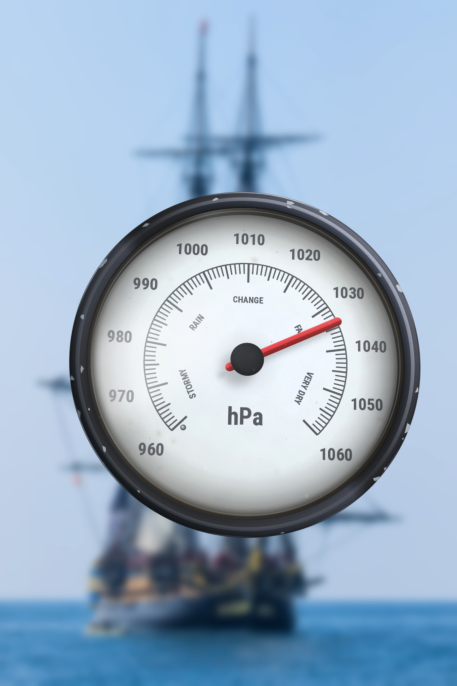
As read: 1034 (hPa)
